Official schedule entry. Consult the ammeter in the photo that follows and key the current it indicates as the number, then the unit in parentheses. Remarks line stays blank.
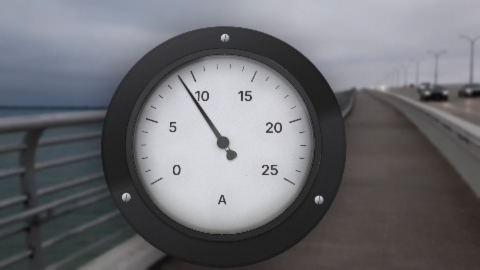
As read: 9 (A)
